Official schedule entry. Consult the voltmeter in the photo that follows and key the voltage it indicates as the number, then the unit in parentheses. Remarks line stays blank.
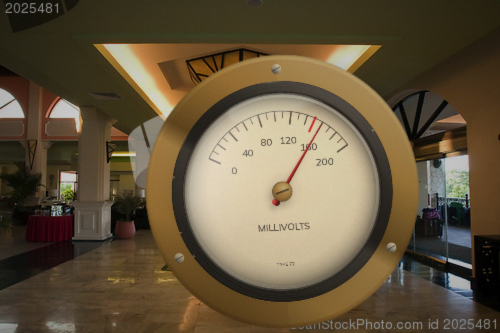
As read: 160 (mV)
